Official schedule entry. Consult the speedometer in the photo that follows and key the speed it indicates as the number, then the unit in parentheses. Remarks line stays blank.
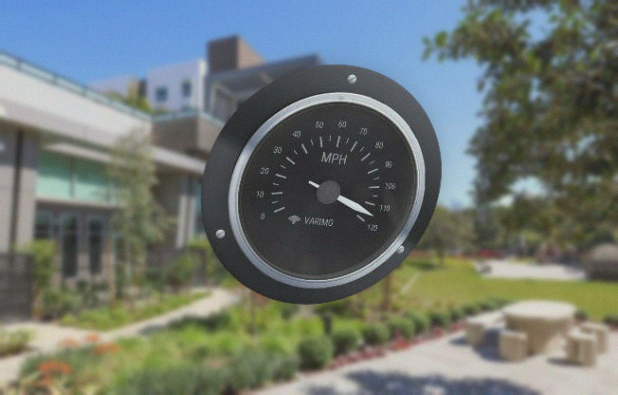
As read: 115 (mph)
